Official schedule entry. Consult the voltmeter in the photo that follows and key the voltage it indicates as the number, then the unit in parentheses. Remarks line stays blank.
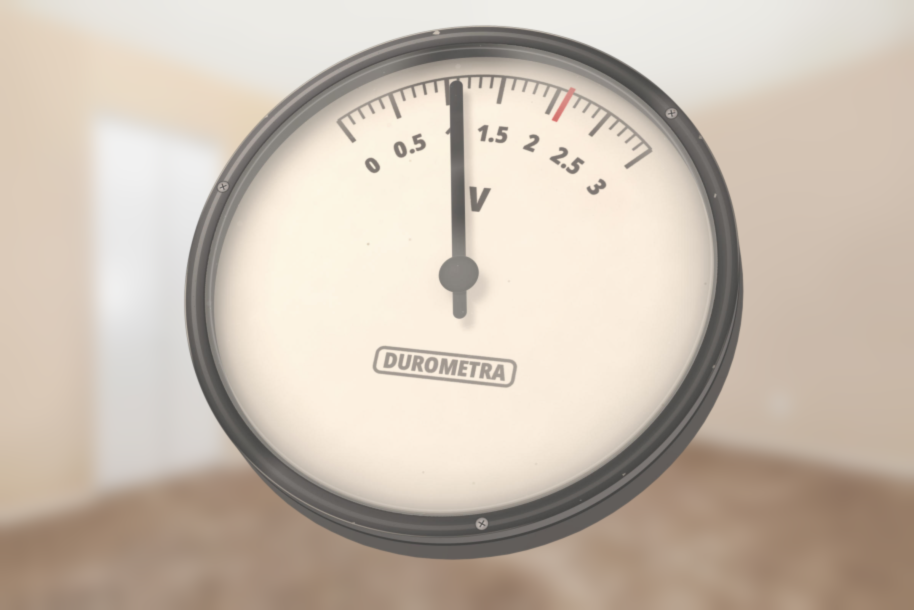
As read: 1.1 (V)
